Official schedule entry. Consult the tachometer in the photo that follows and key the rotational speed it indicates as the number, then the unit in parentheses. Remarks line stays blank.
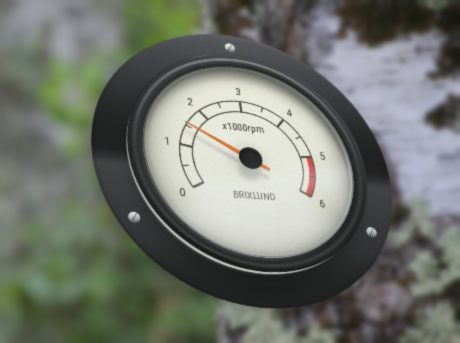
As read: 1500 (rpm)
